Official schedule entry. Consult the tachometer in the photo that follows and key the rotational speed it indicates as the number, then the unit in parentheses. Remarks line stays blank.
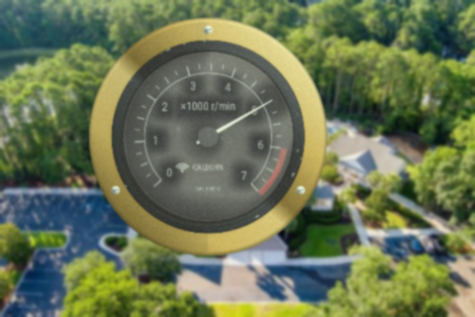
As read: 5000 (rpm)
